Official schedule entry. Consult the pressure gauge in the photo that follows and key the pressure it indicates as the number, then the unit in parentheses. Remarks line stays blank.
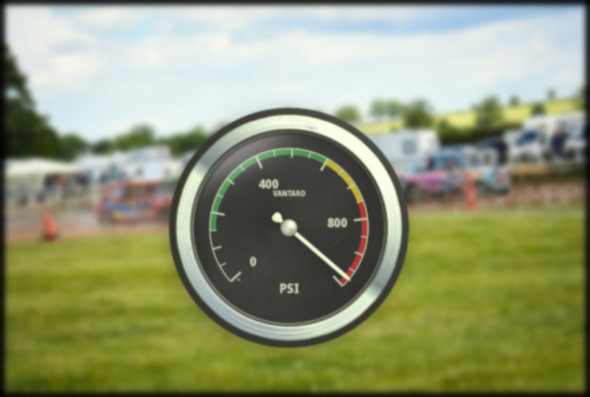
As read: 975 (psi)
